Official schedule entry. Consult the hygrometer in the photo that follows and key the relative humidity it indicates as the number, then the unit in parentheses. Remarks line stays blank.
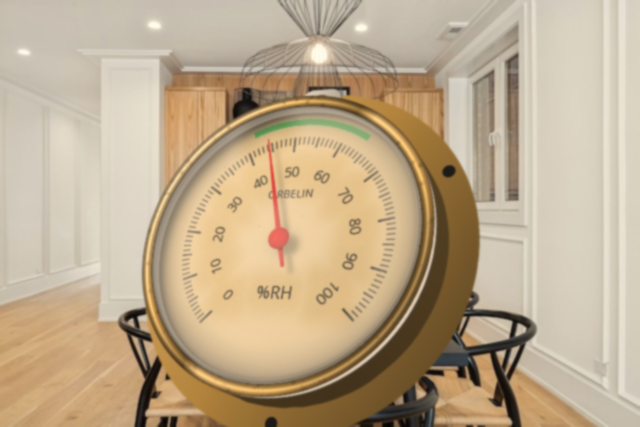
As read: 45 (%)
